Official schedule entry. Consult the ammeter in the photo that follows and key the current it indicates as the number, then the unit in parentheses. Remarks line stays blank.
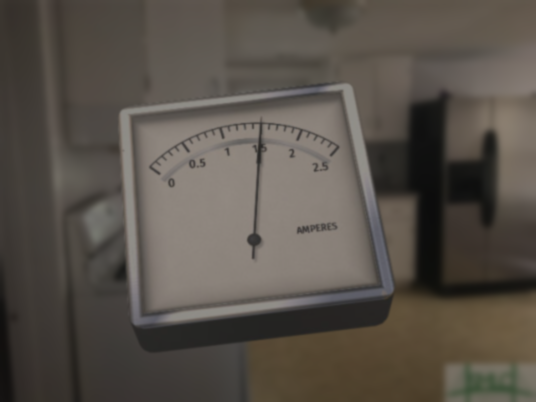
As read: 1.5 (A)
